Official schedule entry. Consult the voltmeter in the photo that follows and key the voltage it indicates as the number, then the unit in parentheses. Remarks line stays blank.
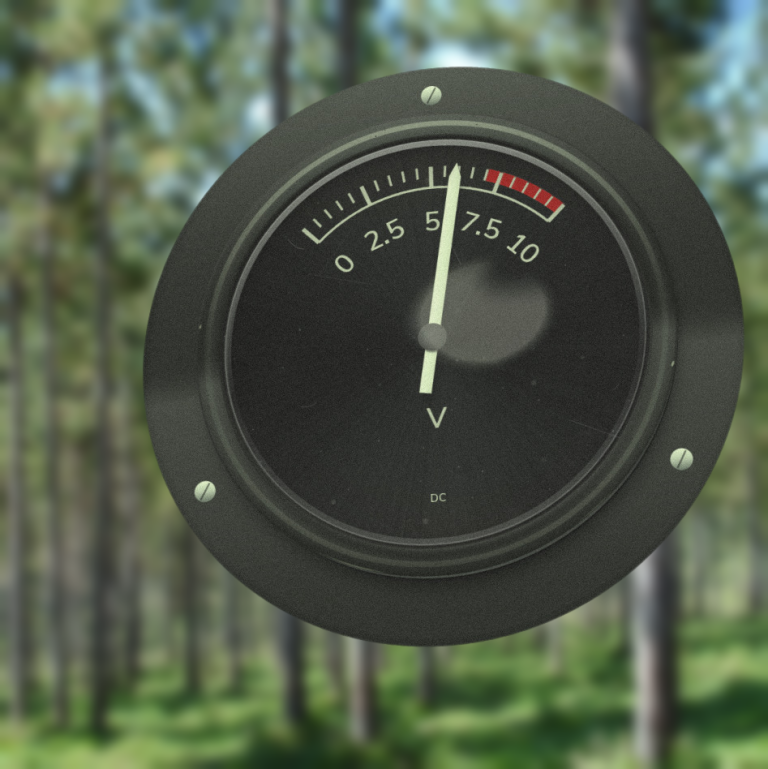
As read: 6 (V)
